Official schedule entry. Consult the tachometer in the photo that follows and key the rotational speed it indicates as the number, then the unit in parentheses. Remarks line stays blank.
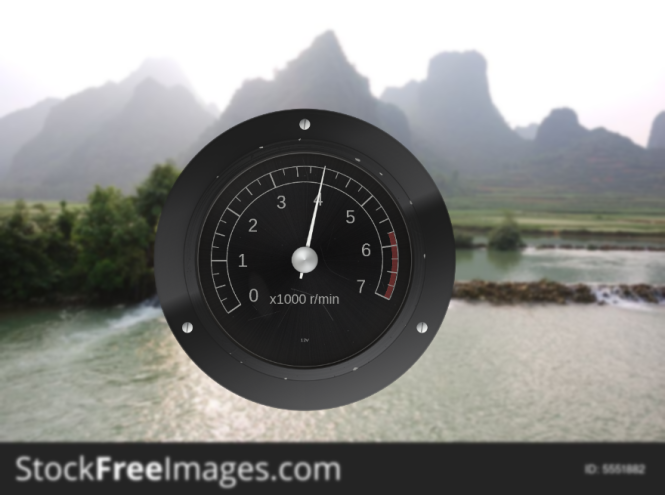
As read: 4000 (rpm)
